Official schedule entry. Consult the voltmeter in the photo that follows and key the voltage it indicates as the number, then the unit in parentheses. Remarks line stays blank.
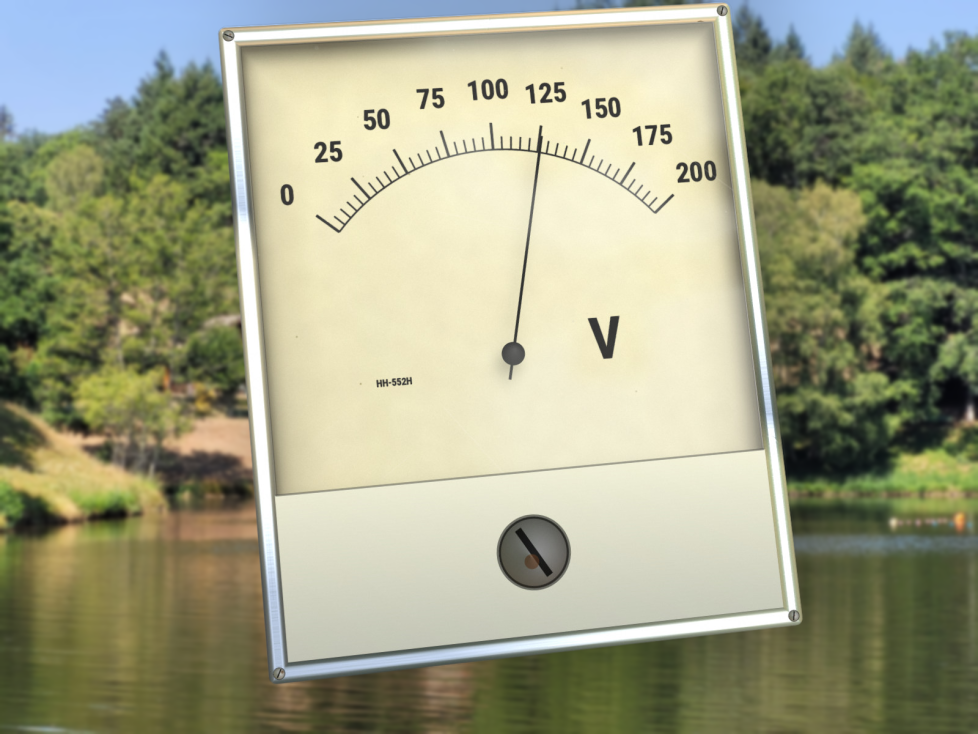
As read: 125 (V)
